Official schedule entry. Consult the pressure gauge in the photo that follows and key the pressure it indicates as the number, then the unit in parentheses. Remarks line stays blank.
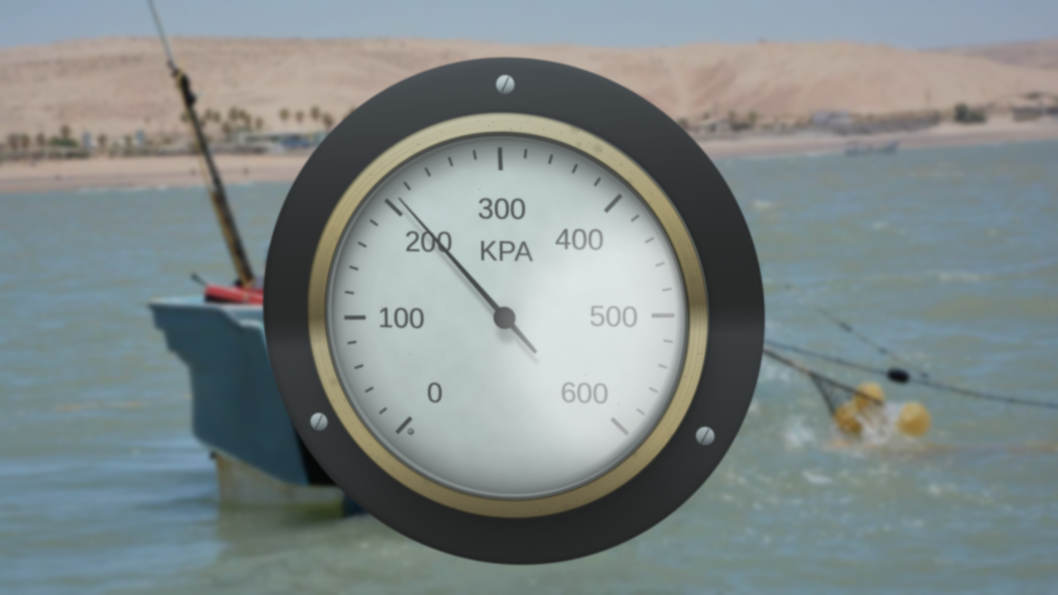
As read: 210 (kPa)
